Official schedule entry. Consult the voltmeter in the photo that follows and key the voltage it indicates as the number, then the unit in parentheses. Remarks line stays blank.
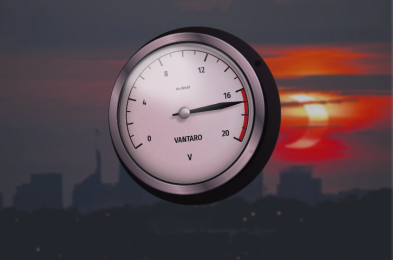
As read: 17 (V)
